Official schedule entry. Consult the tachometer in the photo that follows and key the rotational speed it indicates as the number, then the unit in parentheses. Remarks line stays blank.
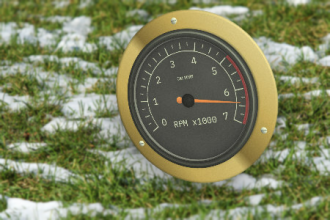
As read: 6375 (rpm)
